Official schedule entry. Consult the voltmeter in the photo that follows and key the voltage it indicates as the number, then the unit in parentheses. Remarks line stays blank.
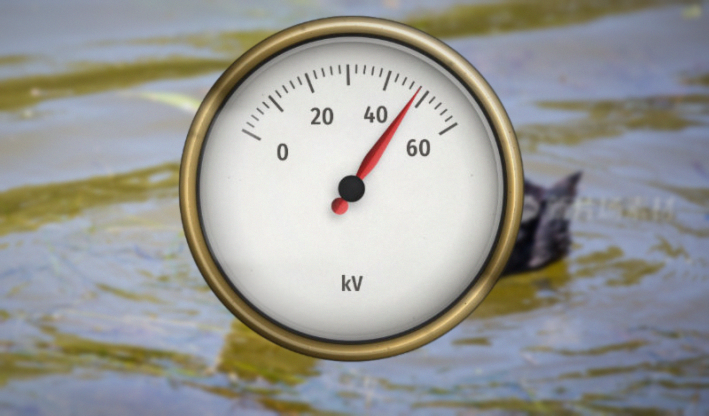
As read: 48 (kV)
